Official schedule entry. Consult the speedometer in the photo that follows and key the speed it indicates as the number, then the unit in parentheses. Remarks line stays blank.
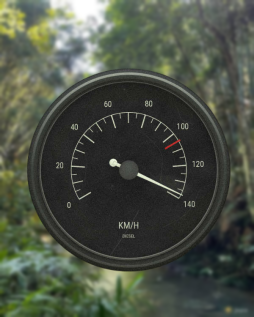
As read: 137.5 (km/h)
